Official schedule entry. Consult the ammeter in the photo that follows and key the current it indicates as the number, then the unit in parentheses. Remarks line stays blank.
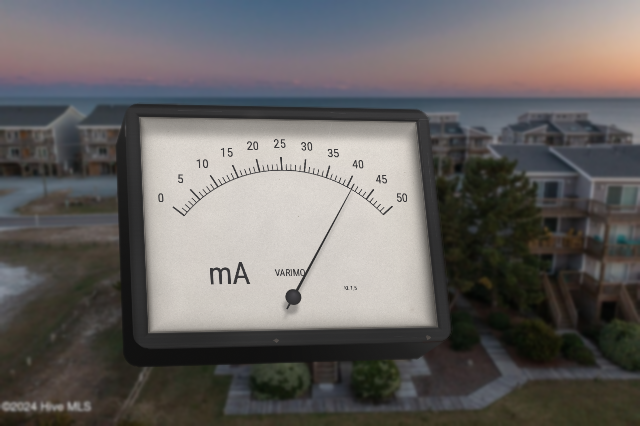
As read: 41 (mA)
